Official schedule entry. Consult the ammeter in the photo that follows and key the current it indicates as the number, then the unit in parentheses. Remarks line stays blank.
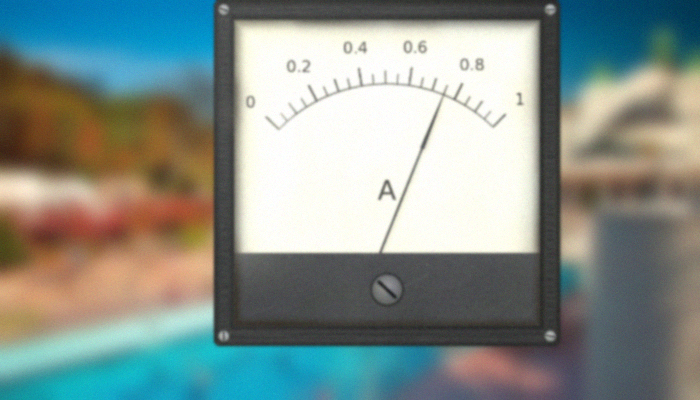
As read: 0.75 (A)
